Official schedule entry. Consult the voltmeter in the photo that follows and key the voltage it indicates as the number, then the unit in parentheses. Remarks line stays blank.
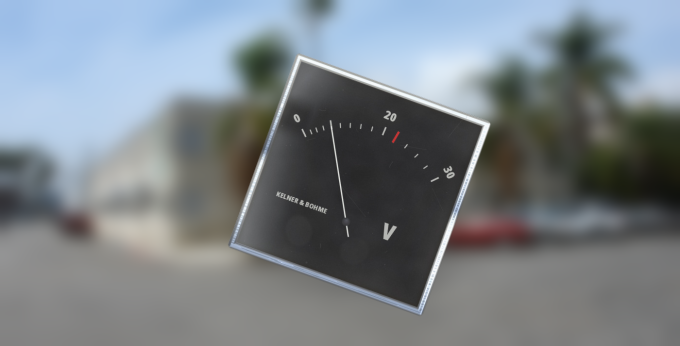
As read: 10 (V)
